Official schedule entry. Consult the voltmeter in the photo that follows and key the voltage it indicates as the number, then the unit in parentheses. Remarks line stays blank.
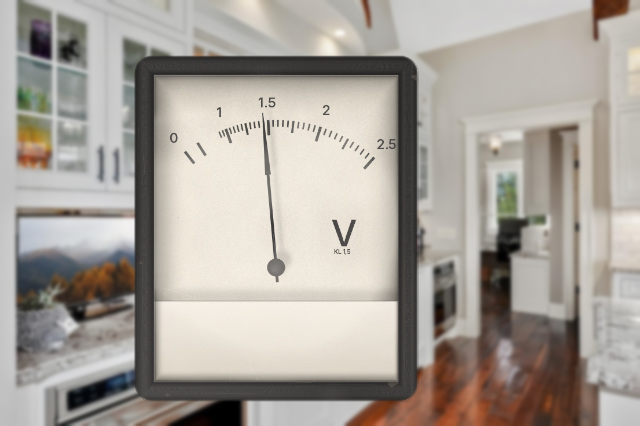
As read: 1.45 (V)
